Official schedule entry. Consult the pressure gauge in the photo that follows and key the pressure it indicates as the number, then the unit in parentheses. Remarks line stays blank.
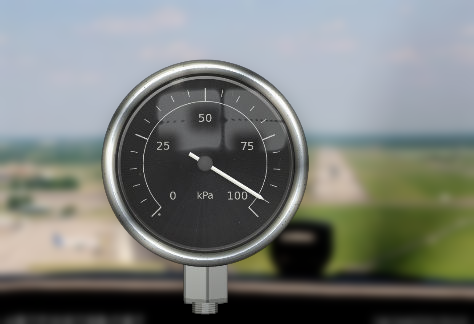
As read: 95 (kPa)
